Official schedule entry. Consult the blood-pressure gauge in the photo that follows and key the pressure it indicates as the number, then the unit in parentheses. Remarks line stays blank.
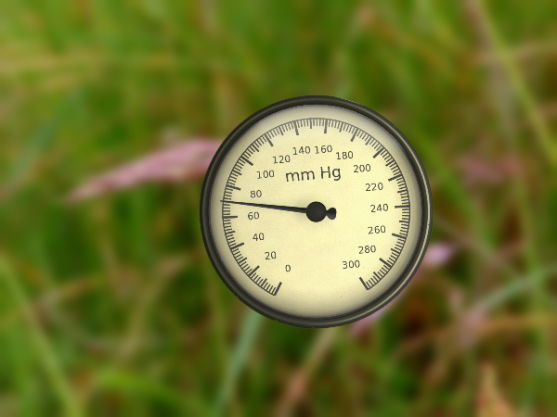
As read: 70 (mmHg)
